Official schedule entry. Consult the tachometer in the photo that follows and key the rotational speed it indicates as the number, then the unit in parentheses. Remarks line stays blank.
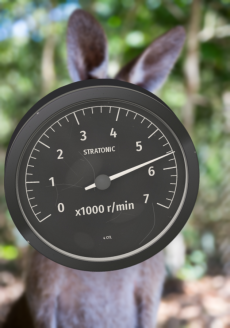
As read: 5600 (rpm)
